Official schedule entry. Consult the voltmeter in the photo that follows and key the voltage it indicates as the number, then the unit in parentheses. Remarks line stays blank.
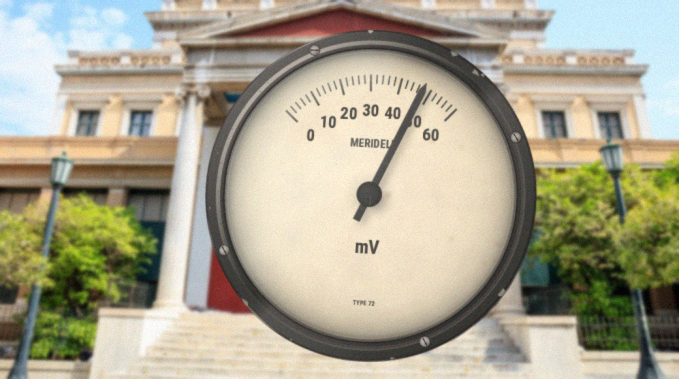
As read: 48 (mV)
